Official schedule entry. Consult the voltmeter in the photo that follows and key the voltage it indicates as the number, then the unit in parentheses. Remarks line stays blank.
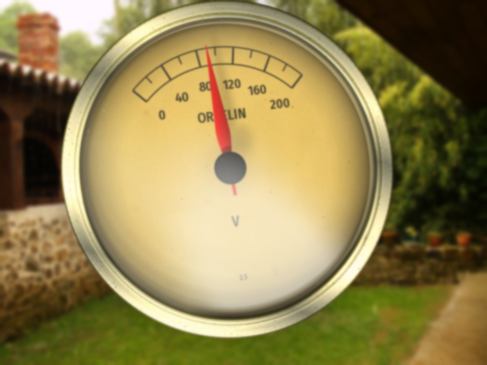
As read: 90 (V)
